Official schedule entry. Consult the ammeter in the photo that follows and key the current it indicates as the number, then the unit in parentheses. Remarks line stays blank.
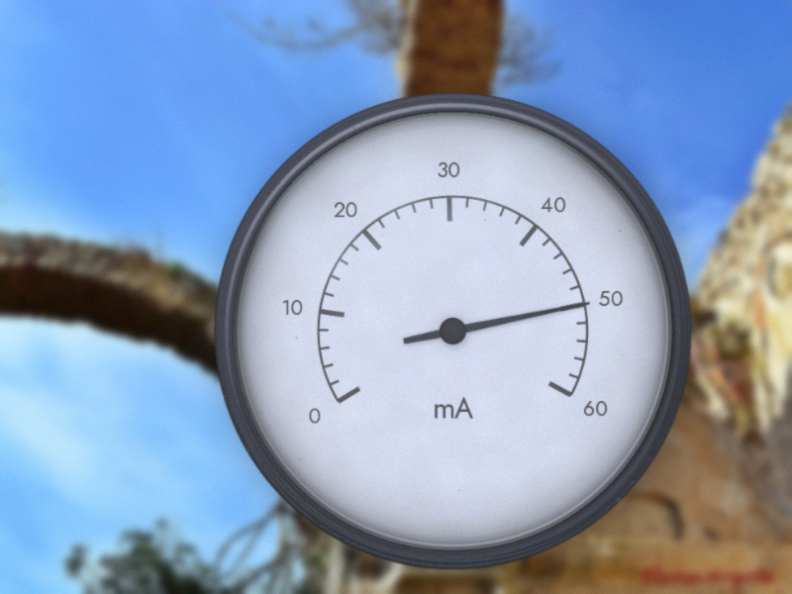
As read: 50 (mA)
